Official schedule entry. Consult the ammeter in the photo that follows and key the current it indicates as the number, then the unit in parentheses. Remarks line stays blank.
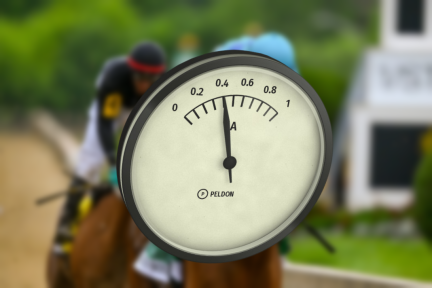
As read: 0.4 (A)
